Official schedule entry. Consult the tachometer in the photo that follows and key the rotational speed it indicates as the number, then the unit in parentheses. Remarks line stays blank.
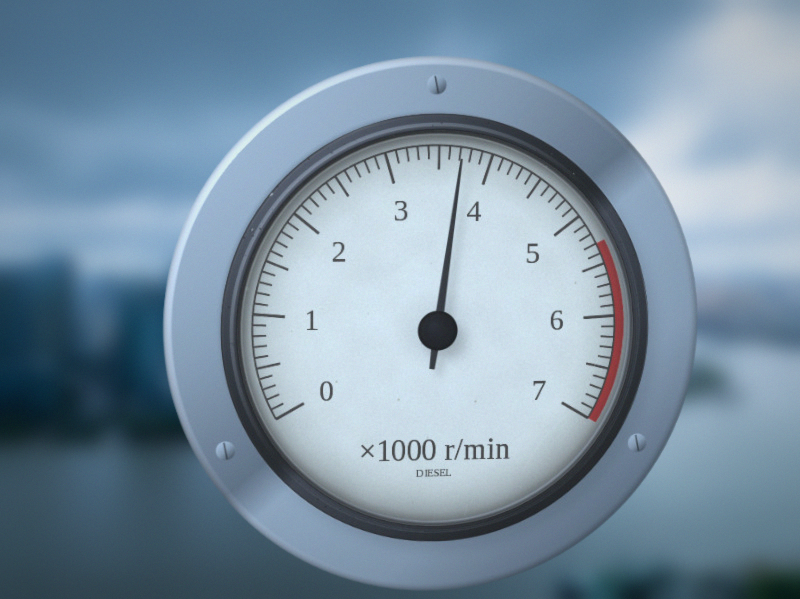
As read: 3700 (rpm)
